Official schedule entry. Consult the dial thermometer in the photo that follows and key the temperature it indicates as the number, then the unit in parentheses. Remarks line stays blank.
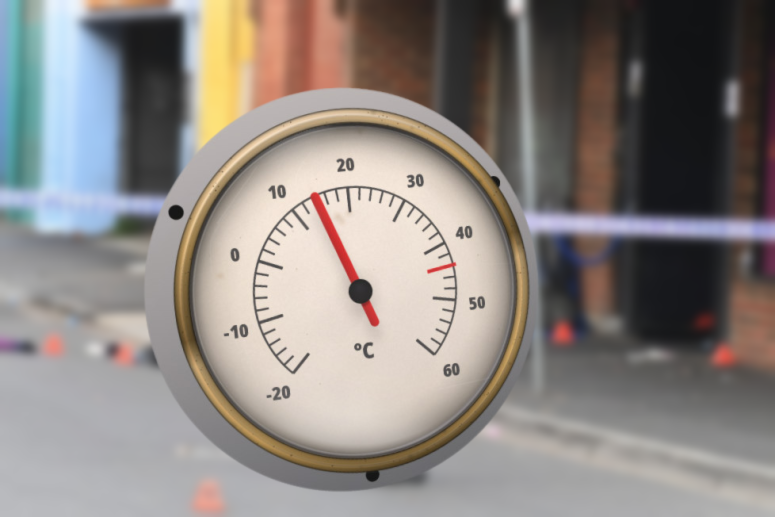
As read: 14 (°C)
